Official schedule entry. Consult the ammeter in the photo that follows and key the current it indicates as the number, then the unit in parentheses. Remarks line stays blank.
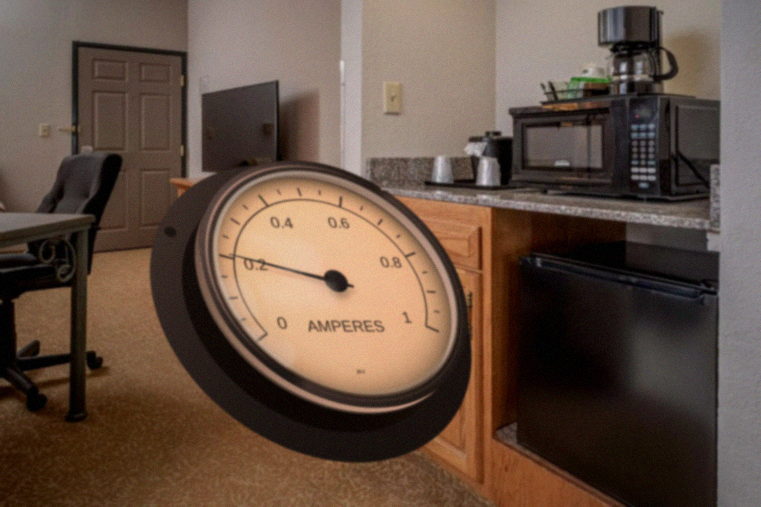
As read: 0.2 (A)
